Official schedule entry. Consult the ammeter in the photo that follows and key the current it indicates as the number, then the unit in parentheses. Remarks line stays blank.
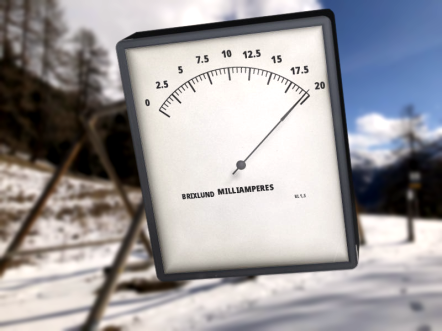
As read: 19.5 (mA)
